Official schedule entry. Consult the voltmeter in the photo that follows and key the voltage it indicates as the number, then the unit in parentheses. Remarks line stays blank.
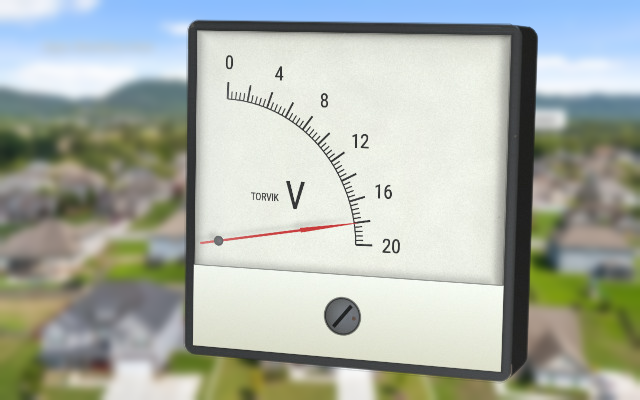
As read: 18 (V)
